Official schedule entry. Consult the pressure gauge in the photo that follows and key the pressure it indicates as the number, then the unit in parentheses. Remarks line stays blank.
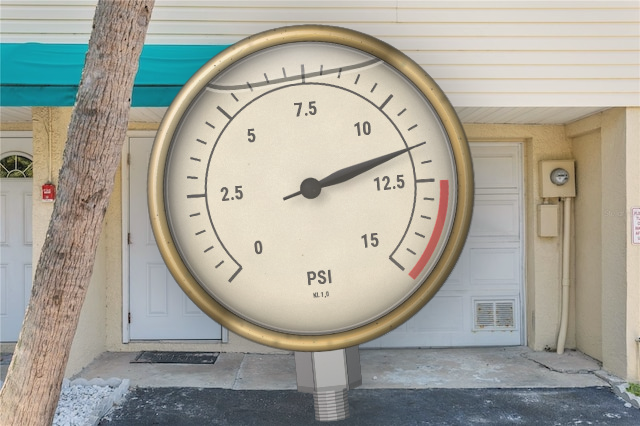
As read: 11.5 (psi)
